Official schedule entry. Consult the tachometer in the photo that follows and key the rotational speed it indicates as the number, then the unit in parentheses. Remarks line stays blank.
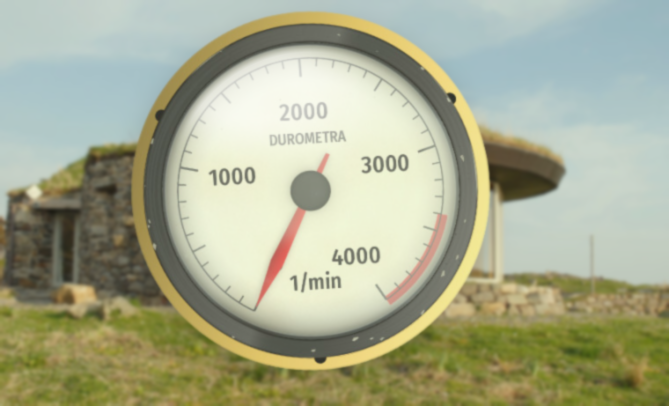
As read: 0 (rpm)
